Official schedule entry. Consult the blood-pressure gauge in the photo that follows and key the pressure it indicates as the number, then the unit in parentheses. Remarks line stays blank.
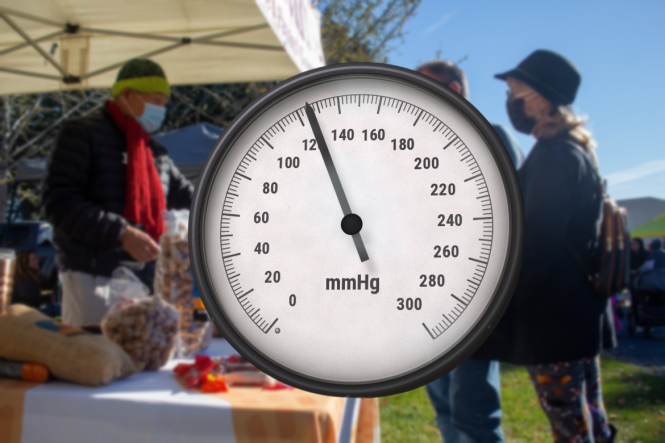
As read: 126 (mmHg)
